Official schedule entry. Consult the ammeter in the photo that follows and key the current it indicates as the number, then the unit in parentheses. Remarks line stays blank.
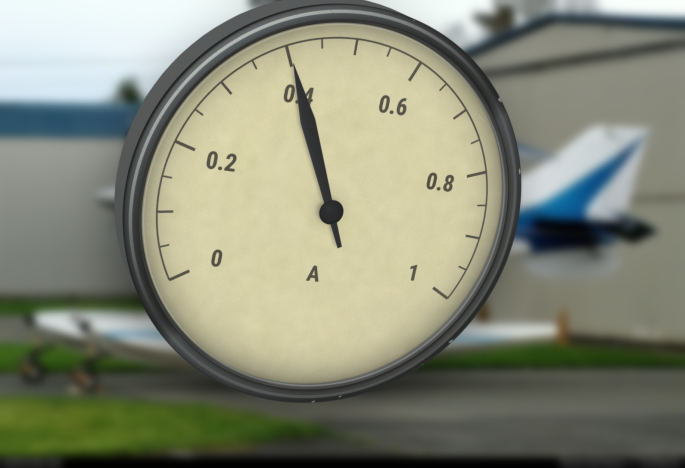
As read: 0.4 (A)
